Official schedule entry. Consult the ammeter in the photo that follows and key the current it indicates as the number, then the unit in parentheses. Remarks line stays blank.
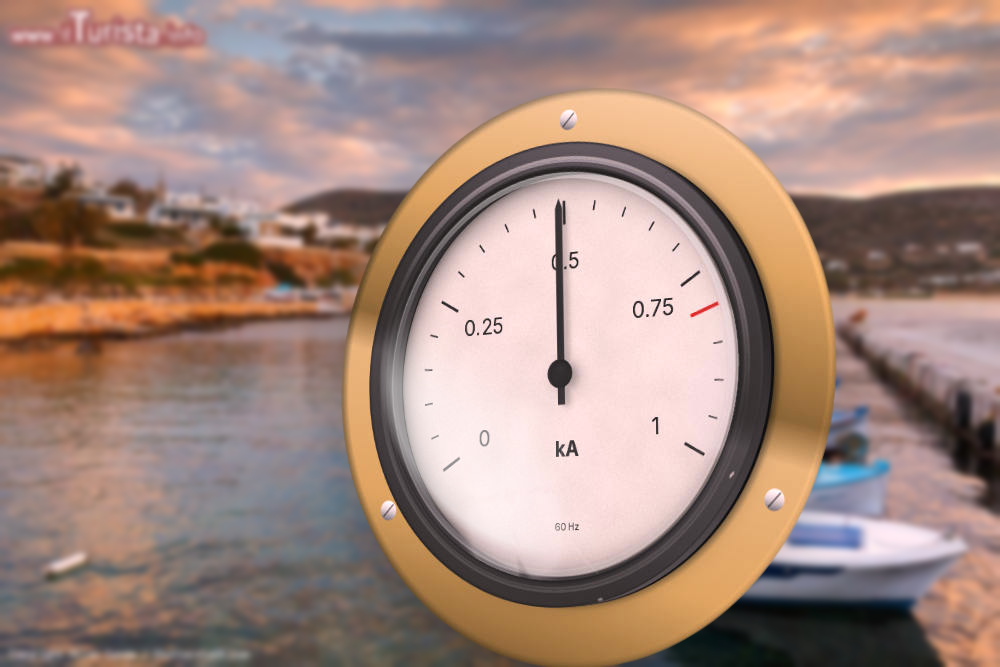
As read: 0.5 (kA)
